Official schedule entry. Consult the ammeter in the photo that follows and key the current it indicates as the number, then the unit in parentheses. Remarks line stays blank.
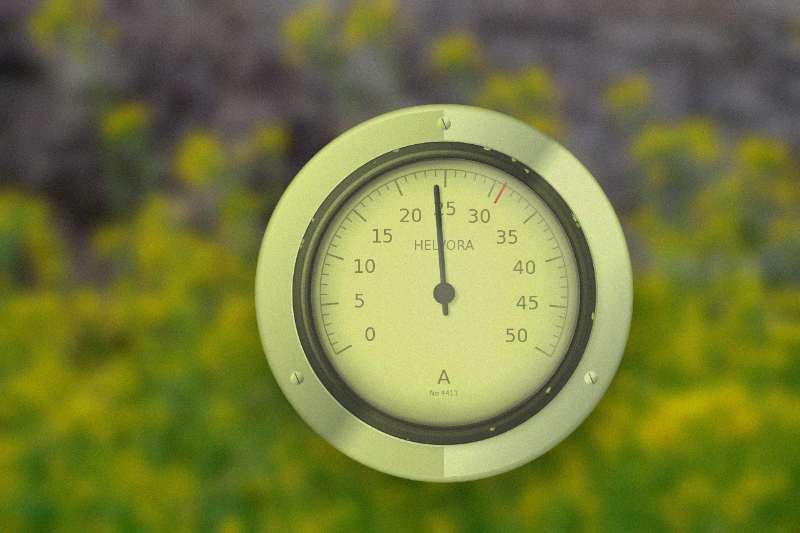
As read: 24 (A)
